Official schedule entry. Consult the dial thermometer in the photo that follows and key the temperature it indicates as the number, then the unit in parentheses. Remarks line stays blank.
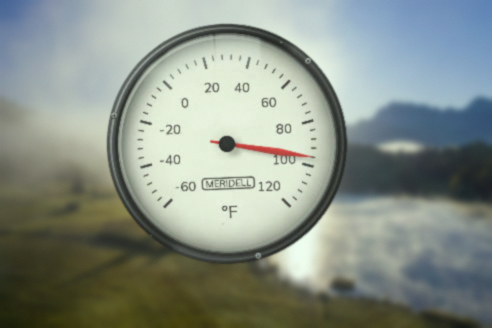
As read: 96 (°F)
